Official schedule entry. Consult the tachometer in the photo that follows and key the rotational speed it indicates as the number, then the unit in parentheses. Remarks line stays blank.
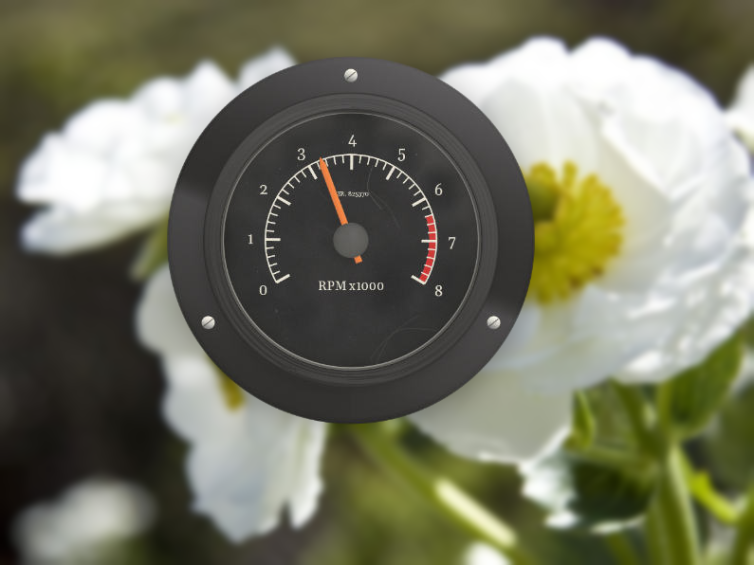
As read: 3300 (rpm)
